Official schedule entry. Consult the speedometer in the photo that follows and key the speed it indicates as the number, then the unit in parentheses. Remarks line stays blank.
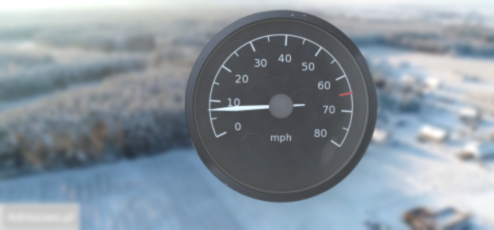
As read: 7.5 (mph)
